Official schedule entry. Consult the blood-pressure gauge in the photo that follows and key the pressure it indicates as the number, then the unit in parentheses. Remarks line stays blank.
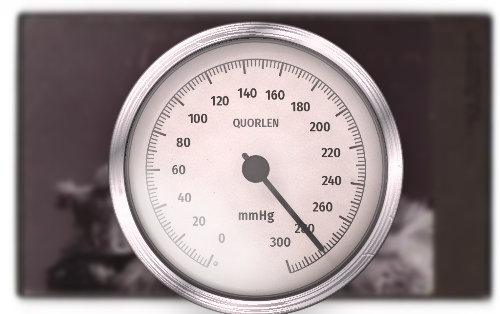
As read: 280 (mmHg)
